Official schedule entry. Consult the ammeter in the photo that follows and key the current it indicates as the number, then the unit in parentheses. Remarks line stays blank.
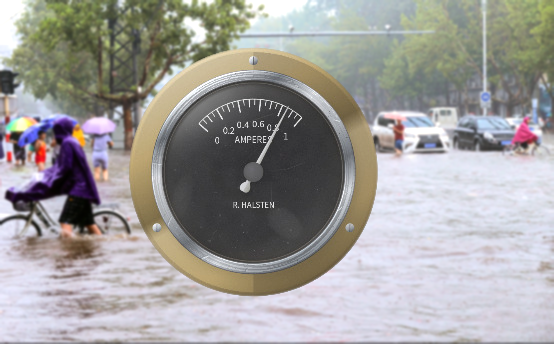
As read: 0.85 (A)
